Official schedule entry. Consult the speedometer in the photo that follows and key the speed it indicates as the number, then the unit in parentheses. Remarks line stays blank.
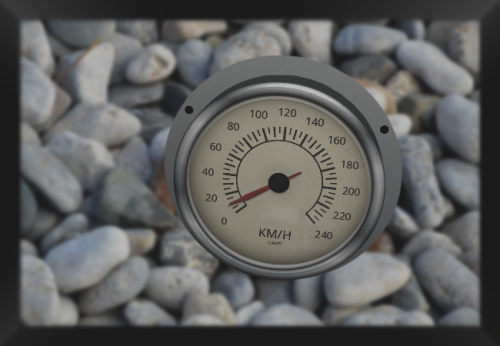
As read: 10 (km/h)
